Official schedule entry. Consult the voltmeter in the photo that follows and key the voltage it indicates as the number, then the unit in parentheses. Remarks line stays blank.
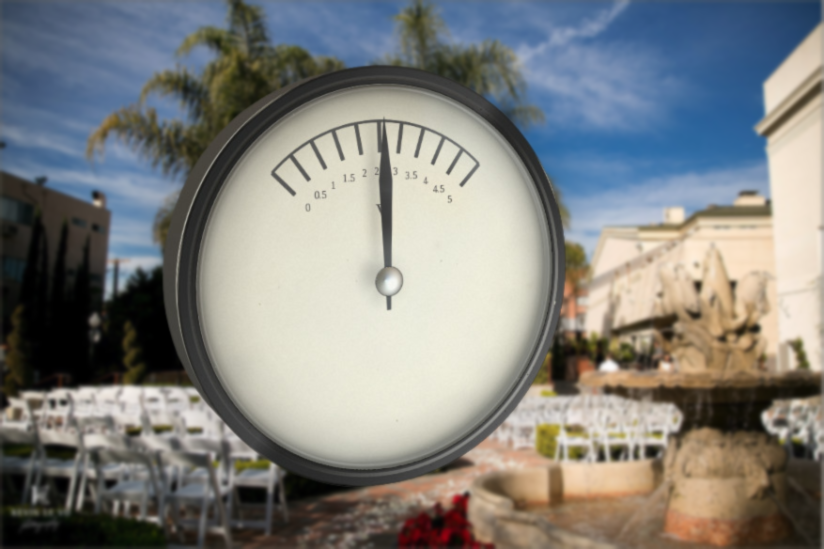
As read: 2.5 (V)
